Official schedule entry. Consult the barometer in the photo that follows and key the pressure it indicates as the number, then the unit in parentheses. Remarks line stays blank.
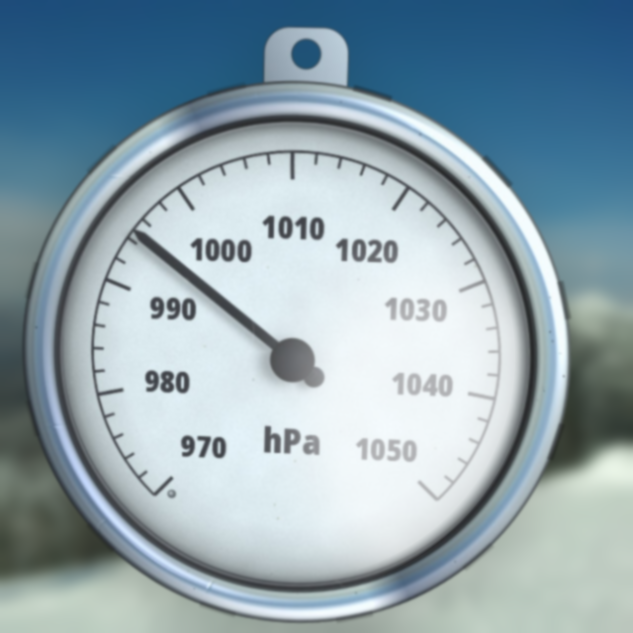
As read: 995 (hPa)
